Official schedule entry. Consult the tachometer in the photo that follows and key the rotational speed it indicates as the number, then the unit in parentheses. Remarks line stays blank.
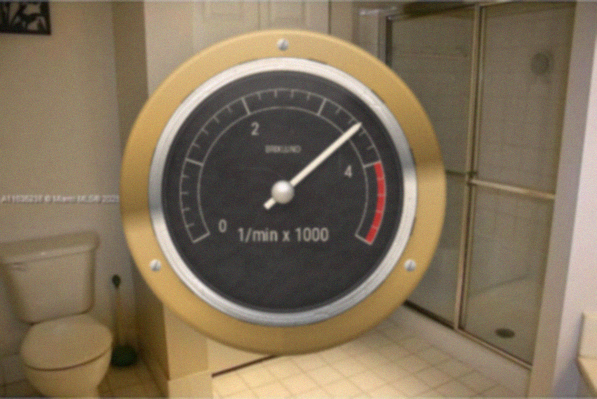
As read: 3500 (rpm)
